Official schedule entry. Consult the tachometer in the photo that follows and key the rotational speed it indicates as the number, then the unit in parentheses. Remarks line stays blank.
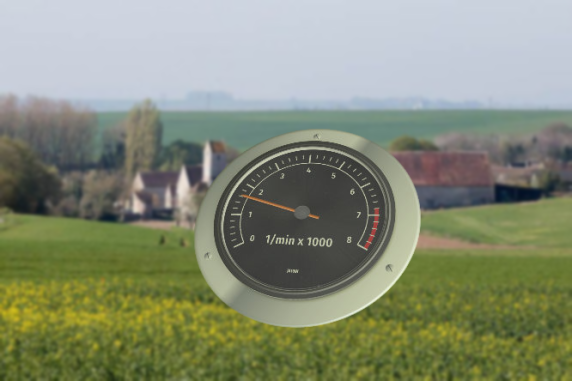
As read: 1600 (rpm)
